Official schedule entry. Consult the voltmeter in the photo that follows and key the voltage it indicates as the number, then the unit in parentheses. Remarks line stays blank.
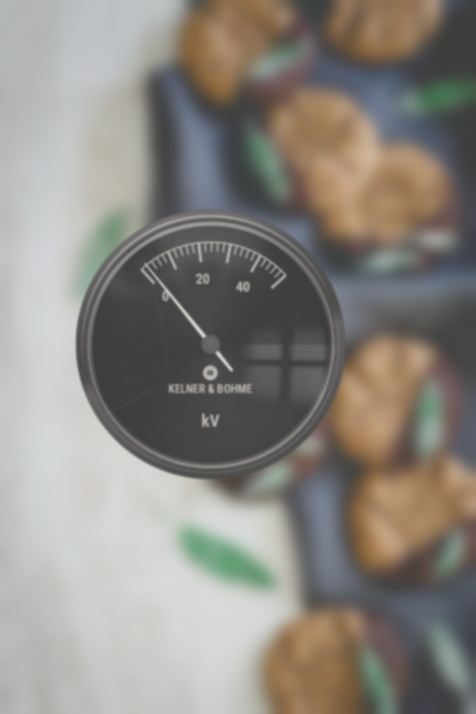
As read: 2 (kV)
